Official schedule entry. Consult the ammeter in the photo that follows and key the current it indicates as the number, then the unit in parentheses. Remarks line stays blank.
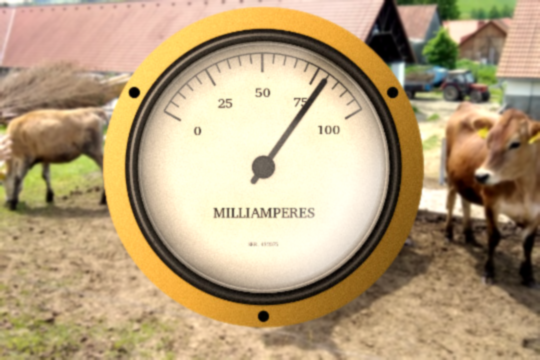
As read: 80 (mA)
